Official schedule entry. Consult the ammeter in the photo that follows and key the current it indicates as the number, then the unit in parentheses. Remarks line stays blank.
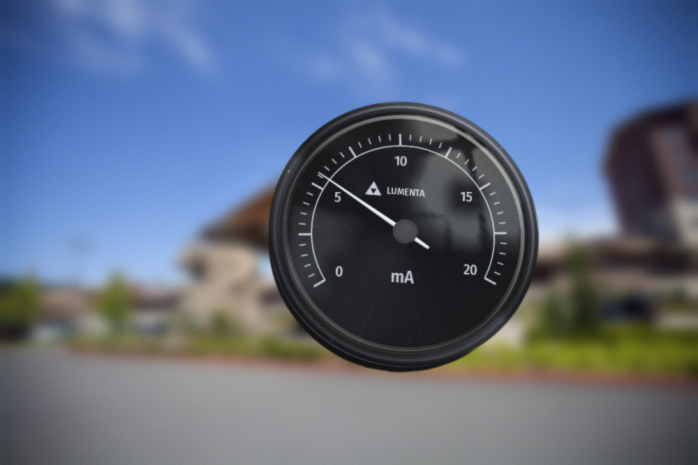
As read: 5.5 (mA)
